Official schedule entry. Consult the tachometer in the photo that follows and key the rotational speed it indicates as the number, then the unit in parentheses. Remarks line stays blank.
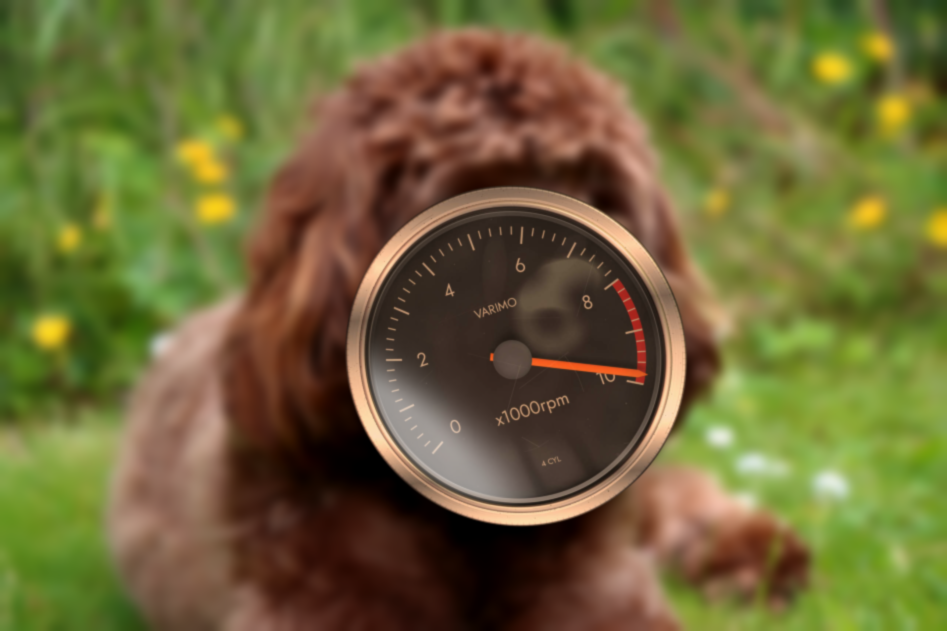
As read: 9800 (rpm)
